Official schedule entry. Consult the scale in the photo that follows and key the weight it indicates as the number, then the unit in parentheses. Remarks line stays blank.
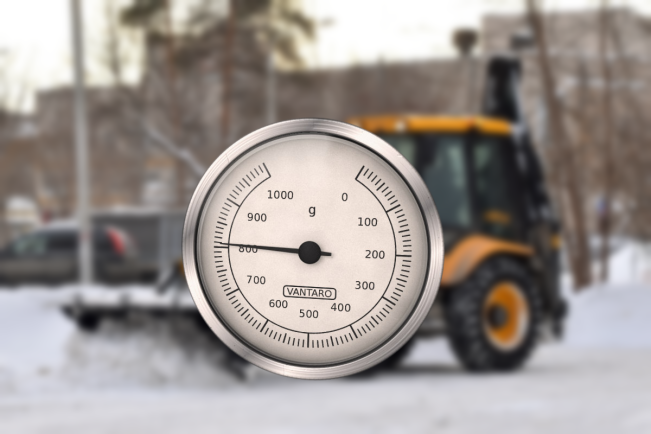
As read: 810 (g)
